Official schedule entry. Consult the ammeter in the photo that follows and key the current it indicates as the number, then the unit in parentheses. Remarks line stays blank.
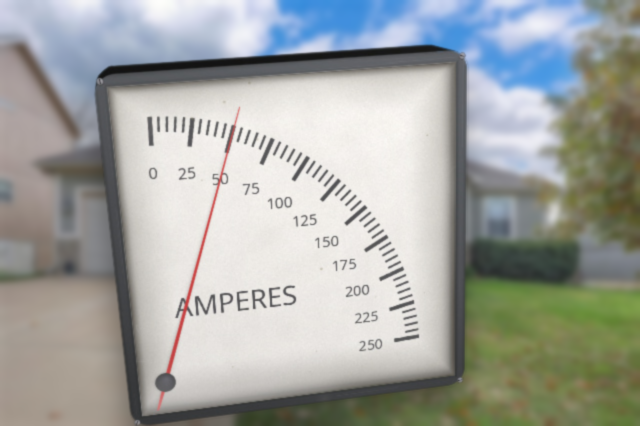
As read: 50 (A)
